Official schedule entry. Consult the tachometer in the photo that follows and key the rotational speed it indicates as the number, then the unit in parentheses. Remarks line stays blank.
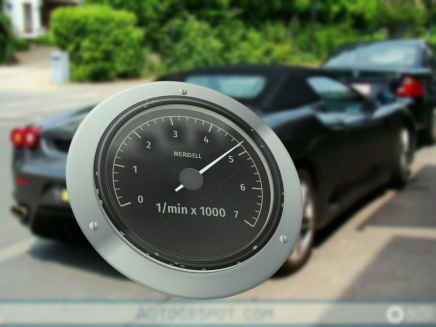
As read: 4800 (rpm)
